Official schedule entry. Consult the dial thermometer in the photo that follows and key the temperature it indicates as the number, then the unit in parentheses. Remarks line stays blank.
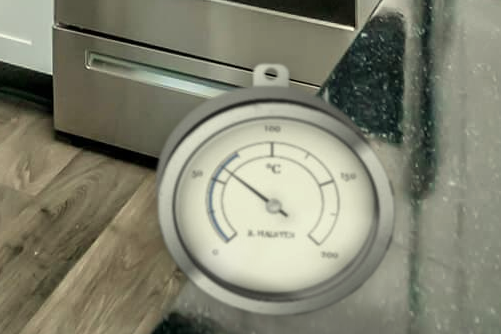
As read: 62.5 (°C)
